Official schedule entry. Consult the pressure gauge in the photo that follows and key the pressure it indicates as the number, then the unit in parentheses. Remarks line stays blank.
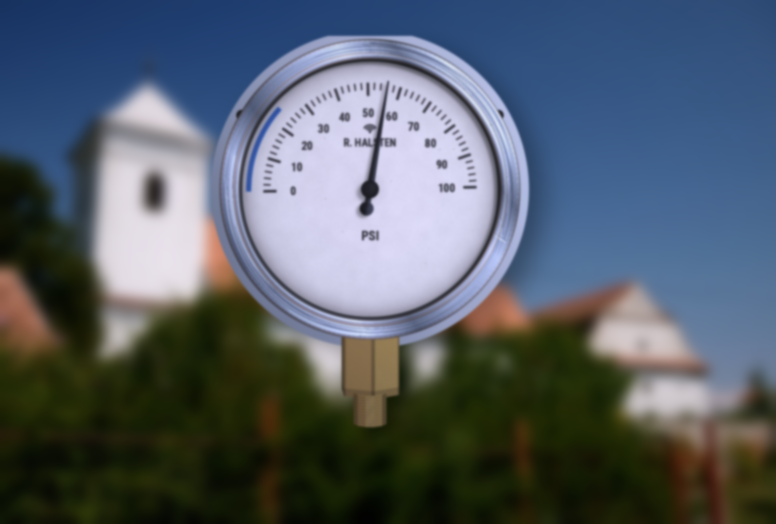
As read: 56 (psi)
